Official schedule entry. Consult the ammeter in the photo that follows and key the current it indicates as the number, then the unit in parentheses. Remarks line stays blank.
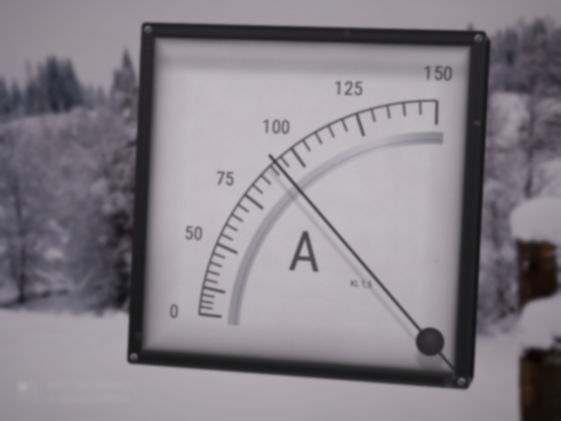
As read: 92.5 (A)
